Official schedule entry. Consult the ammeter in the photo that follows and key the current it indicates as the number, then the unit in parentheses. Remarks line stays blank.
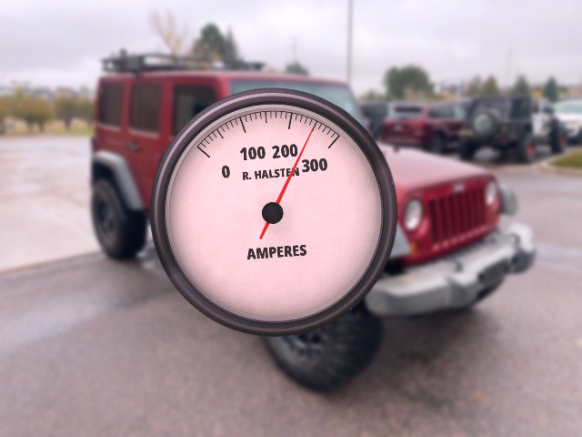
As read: 250 (A)
